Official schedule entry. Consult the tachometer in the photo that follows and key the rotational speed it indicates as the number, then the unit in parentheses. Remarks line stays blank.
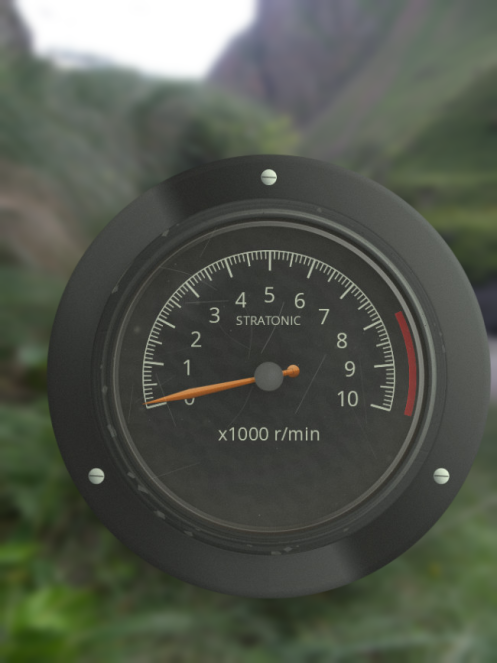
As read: 100 (rpm)
